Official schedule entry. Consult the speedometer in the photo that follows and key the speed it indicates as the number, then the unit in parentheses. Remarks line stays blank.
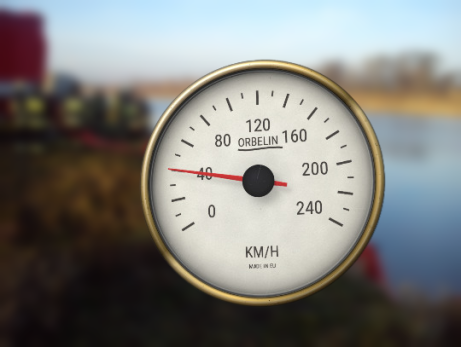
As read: 40 (km/h)
